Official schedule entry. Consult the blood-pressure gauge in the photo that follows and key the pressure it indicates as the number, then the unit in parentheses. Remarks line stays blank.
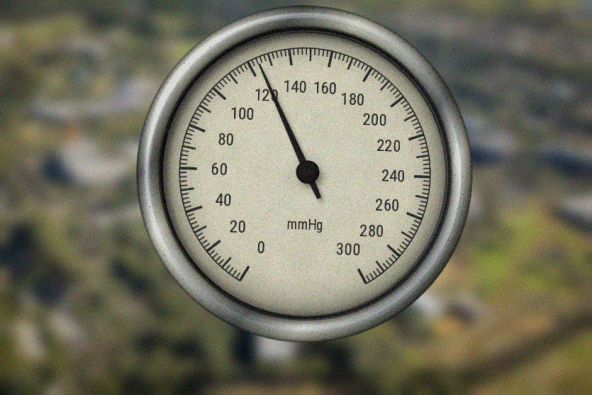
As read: 124 (mmHg)
